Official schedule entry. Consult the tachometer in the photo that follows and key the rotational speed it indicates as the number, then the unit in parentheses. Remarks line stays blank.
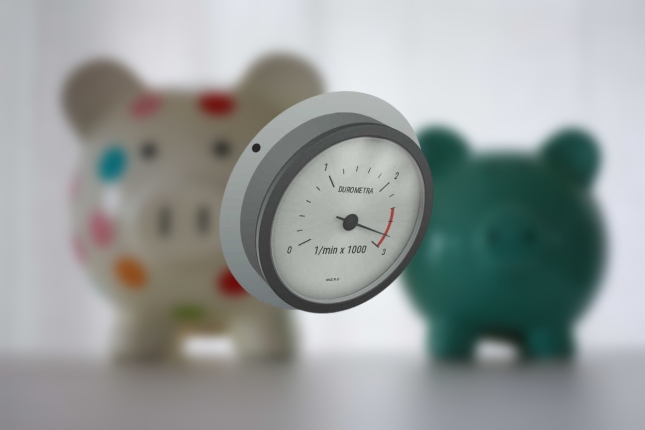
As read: 2800 (rpm)
